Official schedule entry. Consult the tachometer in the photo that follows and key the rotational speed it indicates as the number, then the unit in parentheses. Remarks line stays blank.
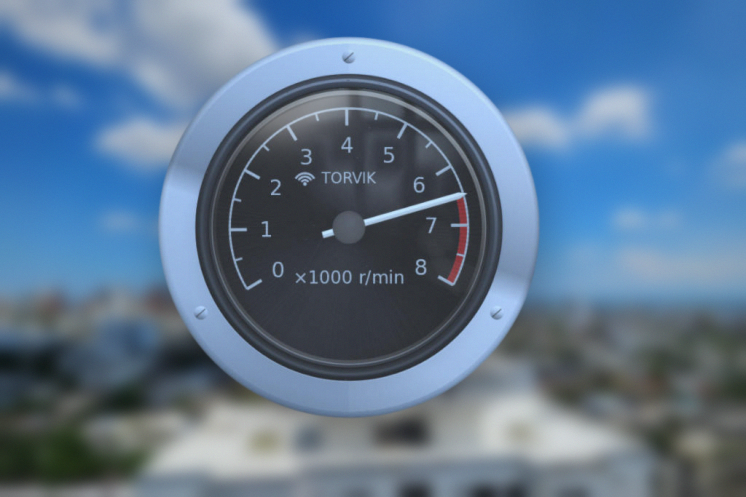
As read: 6500 (rpm)
